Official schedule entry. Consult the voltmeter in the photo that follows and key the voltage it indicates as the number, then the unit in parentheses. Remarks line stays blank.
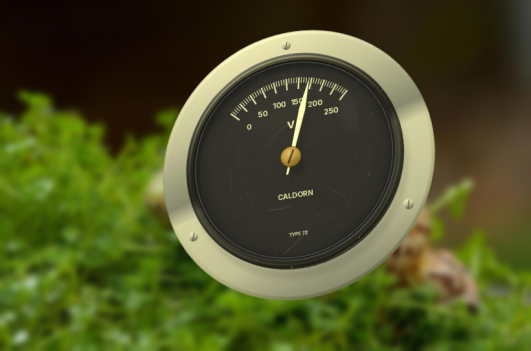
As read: 175 (V)
